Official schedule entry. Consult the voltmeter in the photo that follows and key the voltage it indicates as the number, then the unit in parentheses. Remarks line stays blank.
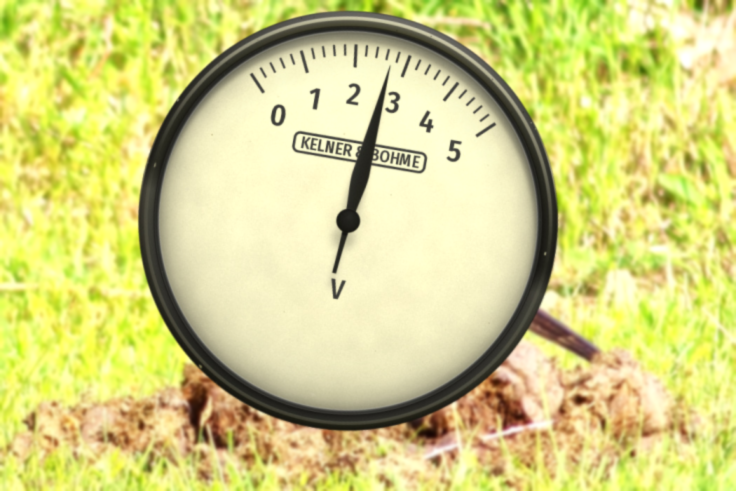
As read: 2.7 (V)
